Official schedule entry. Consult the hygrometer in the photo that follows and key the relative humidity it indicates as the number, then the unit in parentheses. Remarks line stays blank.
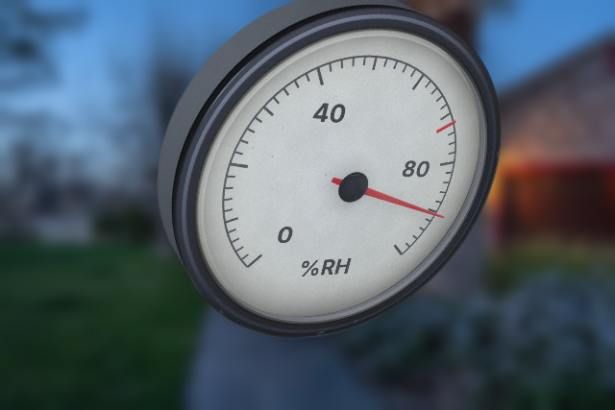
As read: 90 (%)
